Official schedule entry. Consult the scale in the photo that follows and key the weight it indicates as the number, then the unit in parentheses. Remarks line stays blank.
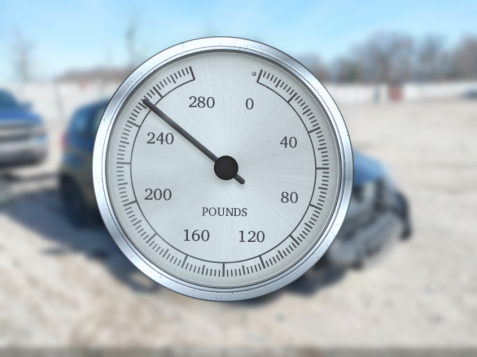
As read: 252 (lb)
